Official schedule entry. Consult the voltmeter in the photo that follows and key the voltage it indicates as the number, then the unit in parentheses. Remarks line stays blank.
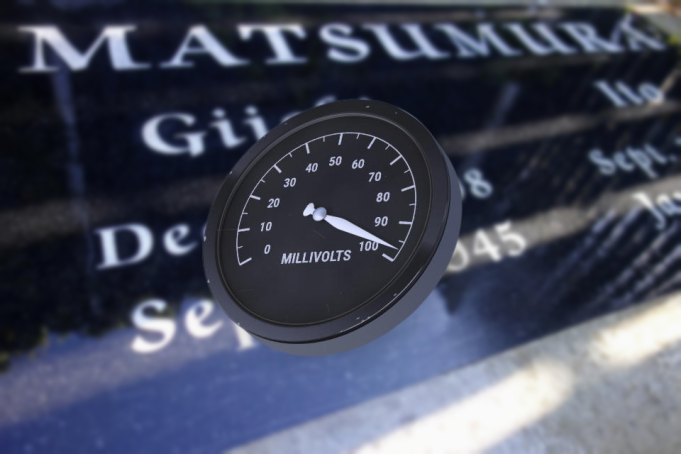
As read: 97.5 (mV)
